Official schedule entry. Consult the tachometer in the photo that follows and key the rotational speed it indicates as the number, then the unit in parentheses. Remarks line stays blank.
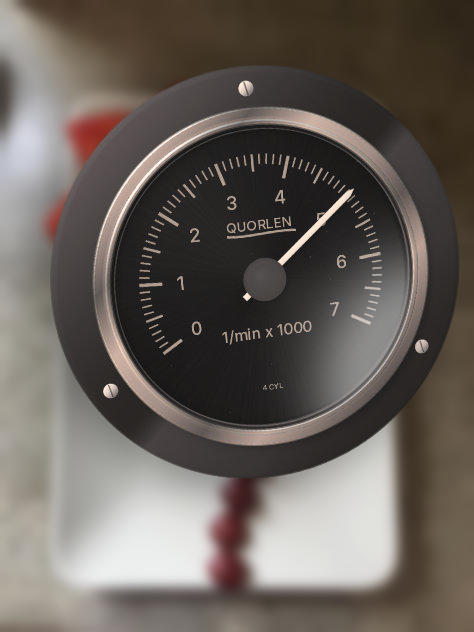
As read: 5000 (rpm)
